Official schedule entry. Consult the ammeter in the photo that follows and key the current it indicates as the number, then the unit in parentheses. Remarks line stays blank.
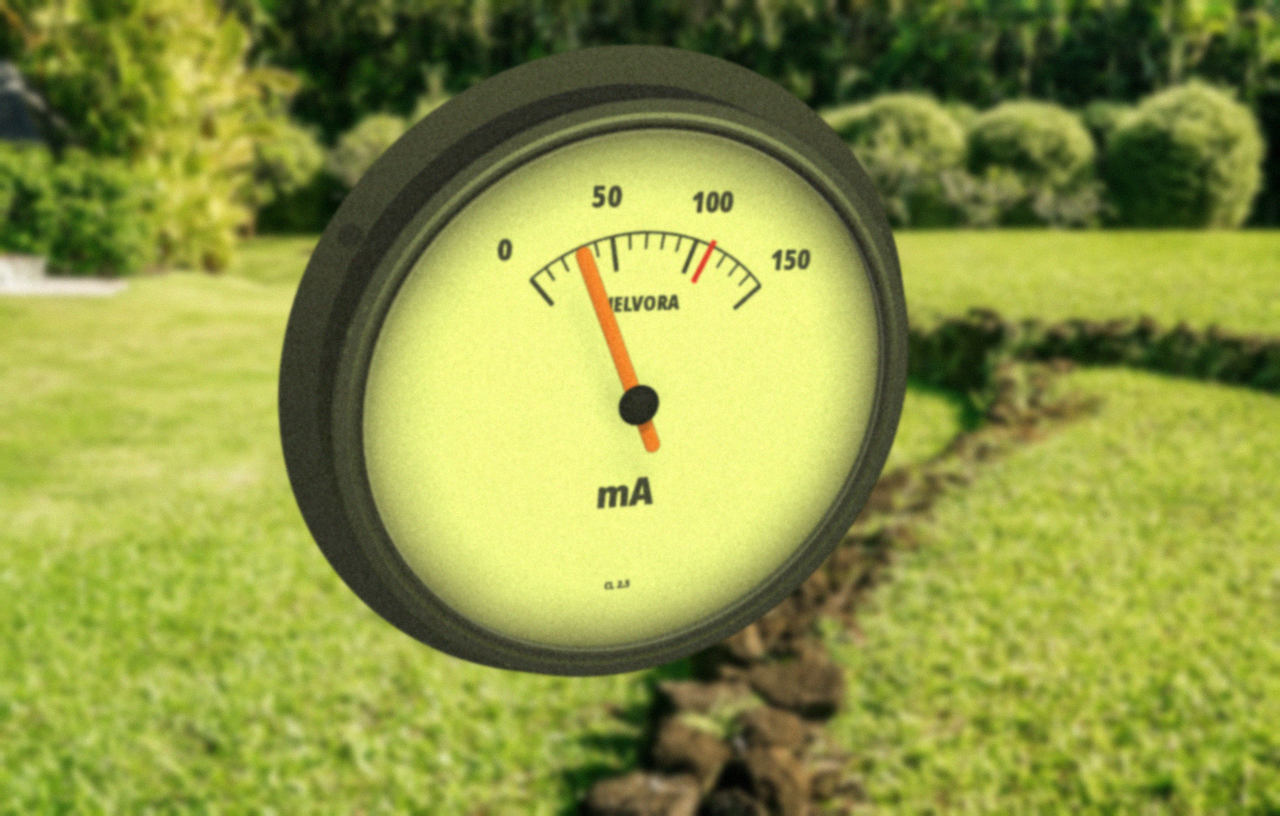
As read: 30 (mA)
